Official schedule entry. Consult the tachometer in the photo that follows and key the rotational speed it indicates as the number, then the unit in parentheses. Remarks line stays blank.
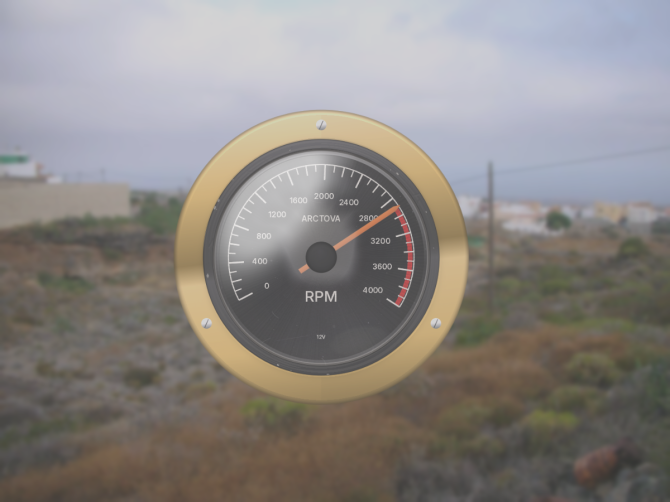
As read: 2900 (rpm)
